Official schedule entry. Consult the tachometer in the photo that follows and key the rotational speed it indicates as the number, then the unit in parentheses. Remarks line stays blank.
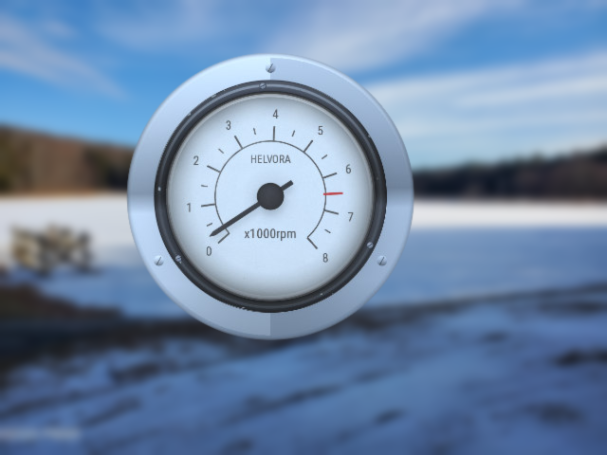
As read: 250 (rpm)
